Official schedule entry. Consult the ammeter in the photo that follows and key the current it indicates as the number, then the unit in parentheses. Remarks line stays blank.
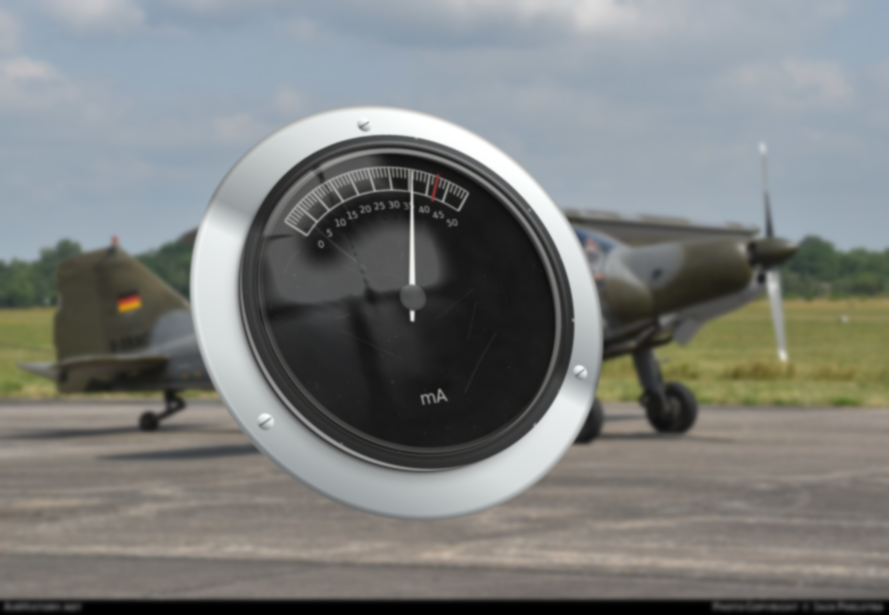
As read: 35 (mA)
